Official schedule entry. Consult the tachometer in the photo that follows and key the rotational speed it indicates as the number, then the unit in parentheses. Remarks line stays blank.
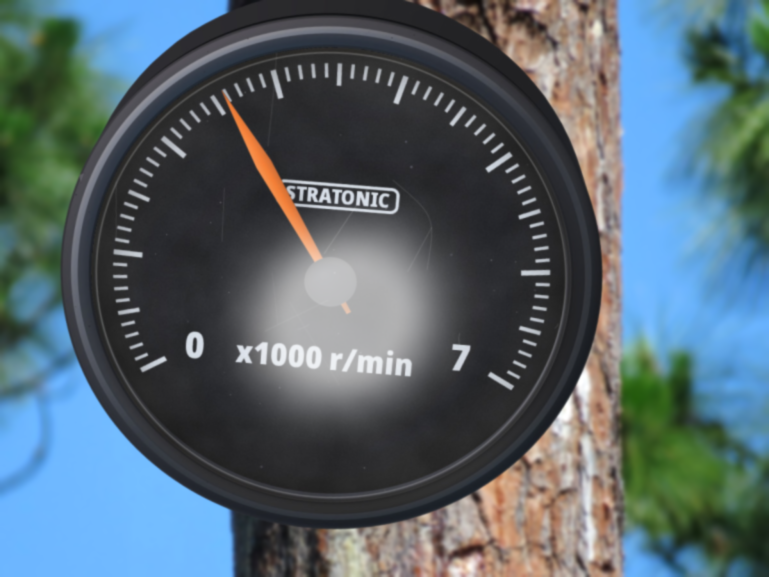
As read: 2600 (rpm)
